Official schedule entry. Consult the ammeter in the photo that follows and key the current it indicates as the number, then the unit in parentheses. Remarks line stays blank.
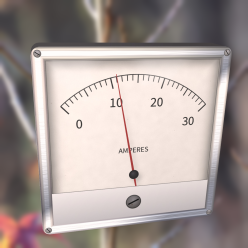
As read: 11 (A)
